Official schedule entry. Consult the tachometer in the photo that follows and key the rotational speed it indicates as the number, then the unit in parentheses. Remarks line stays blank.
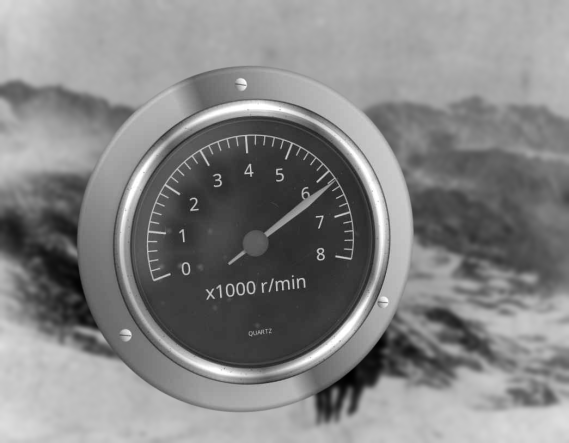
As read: 6200 (rpm)
